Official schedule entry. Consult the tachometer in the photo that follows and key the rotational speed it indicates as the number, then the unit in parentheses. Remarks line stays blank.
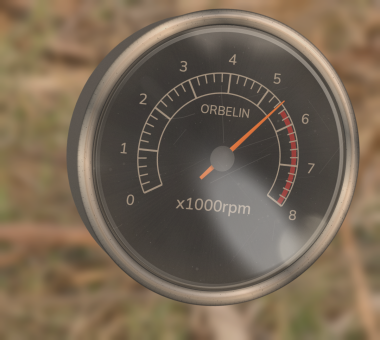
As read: 5400 (rpm)
